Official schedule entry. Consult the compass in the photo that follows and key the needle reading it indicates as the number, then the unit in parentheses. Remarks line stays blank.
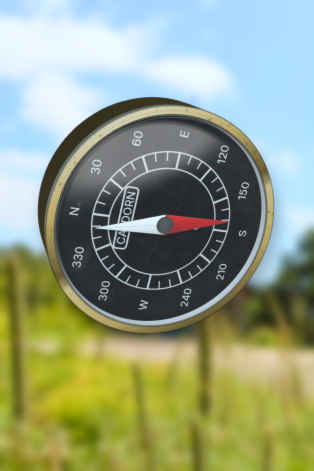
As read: 170 (°)
